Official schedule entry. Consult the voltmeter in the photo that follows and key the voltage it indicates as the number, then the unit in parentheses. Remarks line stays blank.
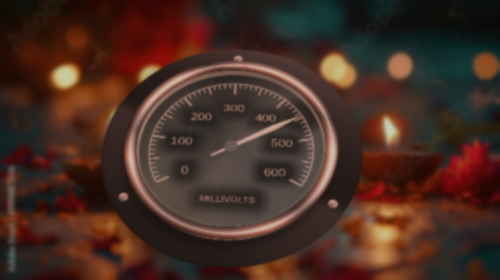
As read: 450 (mV)
